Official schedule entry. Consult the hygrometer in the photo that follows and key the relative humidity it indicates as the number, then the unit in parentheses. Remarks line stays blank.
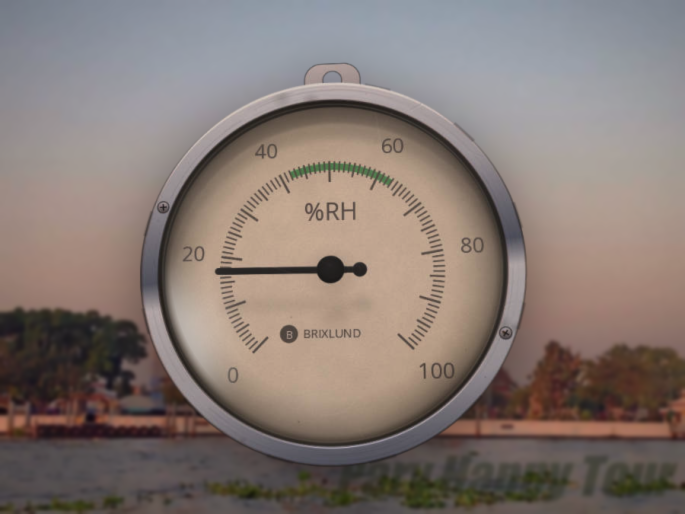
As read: 17 (%)
